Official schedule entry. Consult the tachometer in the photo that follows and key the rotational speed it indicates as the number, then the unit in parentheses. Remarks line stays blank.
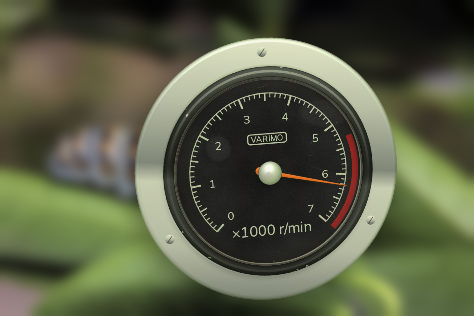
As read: 6200 (rpm)
